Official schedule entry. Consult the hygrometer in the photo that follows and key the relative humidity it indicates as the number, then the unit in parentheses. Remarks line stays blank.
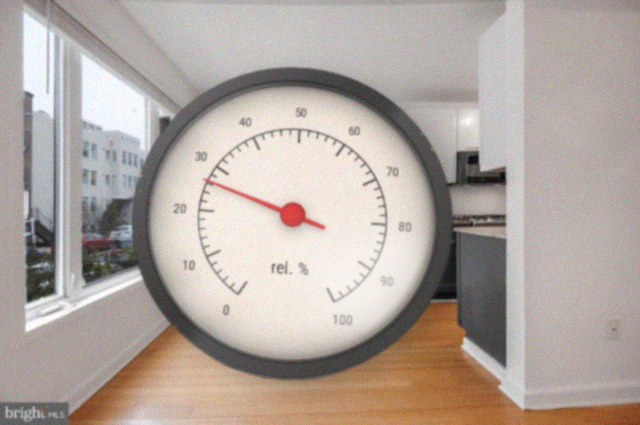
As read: 26 (%)
